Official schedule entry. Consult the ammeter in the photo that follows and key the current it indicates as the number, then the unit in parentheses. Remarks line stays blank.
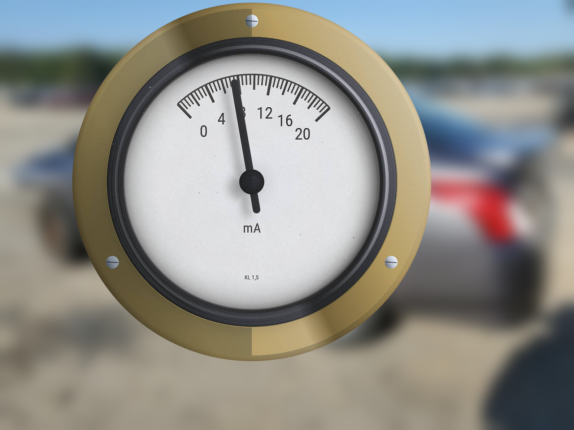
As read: 7.5 (mA)
